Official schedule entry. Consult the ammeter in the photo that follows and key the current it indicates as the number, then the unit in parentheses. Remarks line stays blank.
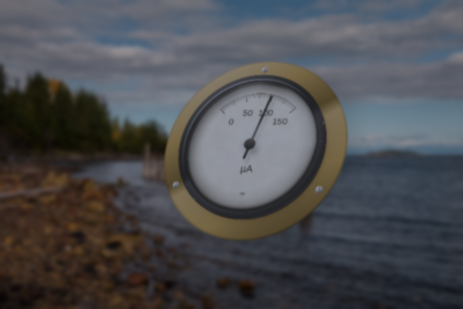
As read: 100 (µA)
